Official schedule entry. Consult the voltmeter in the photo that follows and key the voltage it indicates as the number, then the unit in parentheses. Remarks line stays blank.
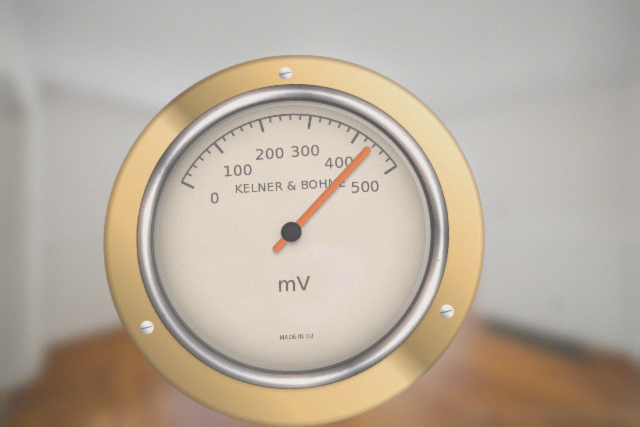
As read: 440 (mV)
